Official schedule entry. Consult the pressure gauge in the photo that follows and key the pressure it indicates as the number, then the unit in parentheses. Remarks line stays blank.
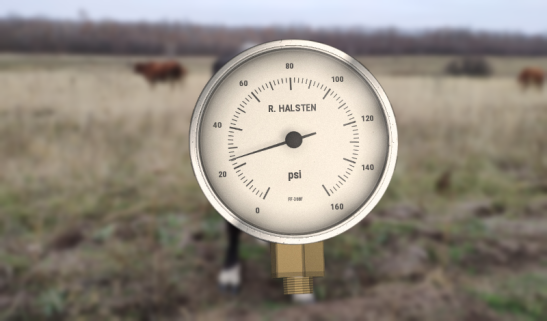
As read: 24 (psi)
